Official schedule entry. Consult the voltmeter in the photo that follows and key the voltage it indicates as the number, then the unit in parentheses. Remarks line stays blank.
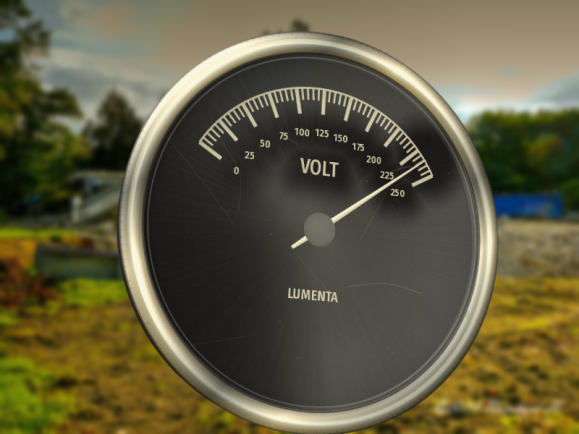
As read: 235 (V)
